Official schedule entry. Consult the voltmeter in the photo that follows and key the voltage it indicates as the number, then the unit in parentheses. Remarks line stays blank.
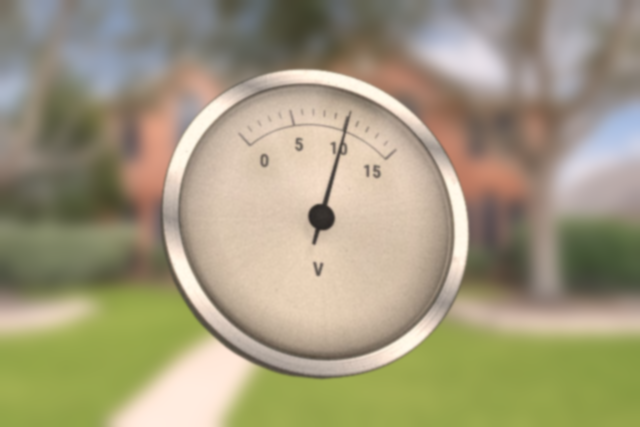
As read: 10 (V)
